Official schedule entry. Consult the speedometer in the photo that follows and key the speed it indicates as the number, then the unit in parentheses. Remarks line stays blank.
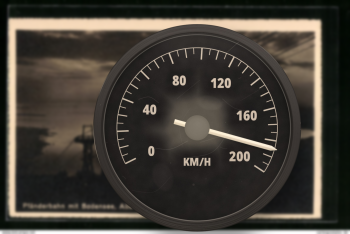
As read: 185 (km/h)
